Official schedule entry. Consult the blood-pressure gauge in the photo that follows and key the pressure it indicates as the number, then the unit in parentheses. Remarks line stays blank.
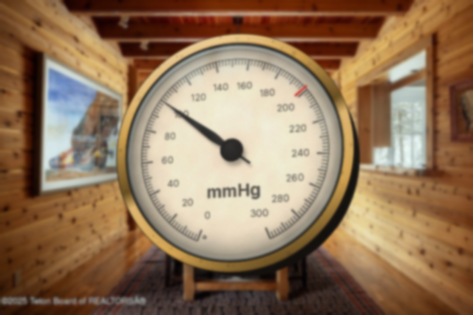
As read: 100 (mmHg)
